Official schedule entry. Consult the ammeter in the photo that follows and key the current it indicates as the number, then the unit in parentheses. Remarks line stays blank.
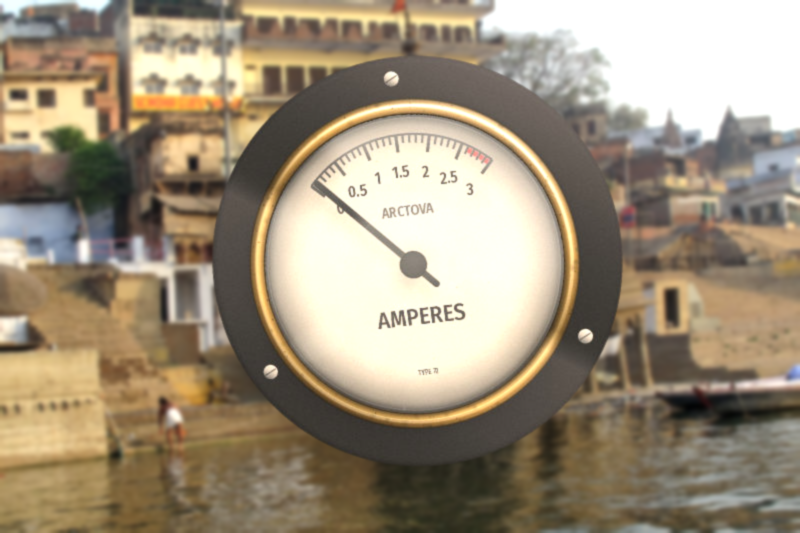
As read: 0.1 (A)
